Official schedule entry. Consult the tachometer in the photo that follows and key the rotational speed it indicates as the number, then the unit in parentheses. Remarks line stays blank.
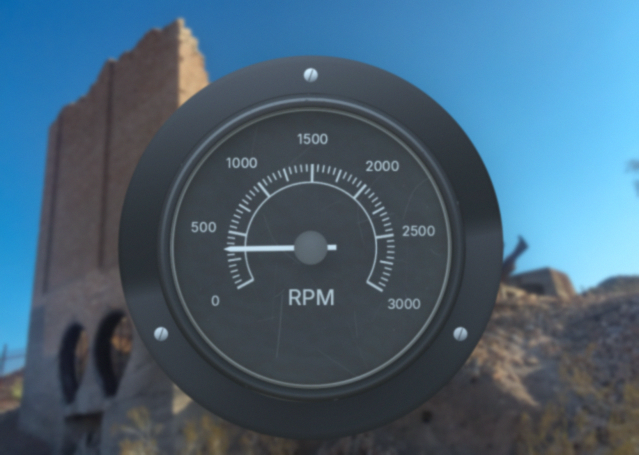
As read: 350 (rpm)
